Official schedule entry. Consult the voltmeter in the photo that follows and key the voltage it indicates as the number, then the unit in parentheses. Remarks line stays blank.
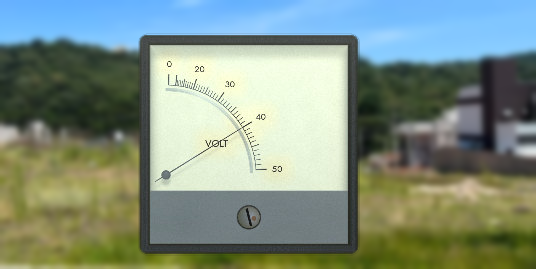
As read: 40 (V)
